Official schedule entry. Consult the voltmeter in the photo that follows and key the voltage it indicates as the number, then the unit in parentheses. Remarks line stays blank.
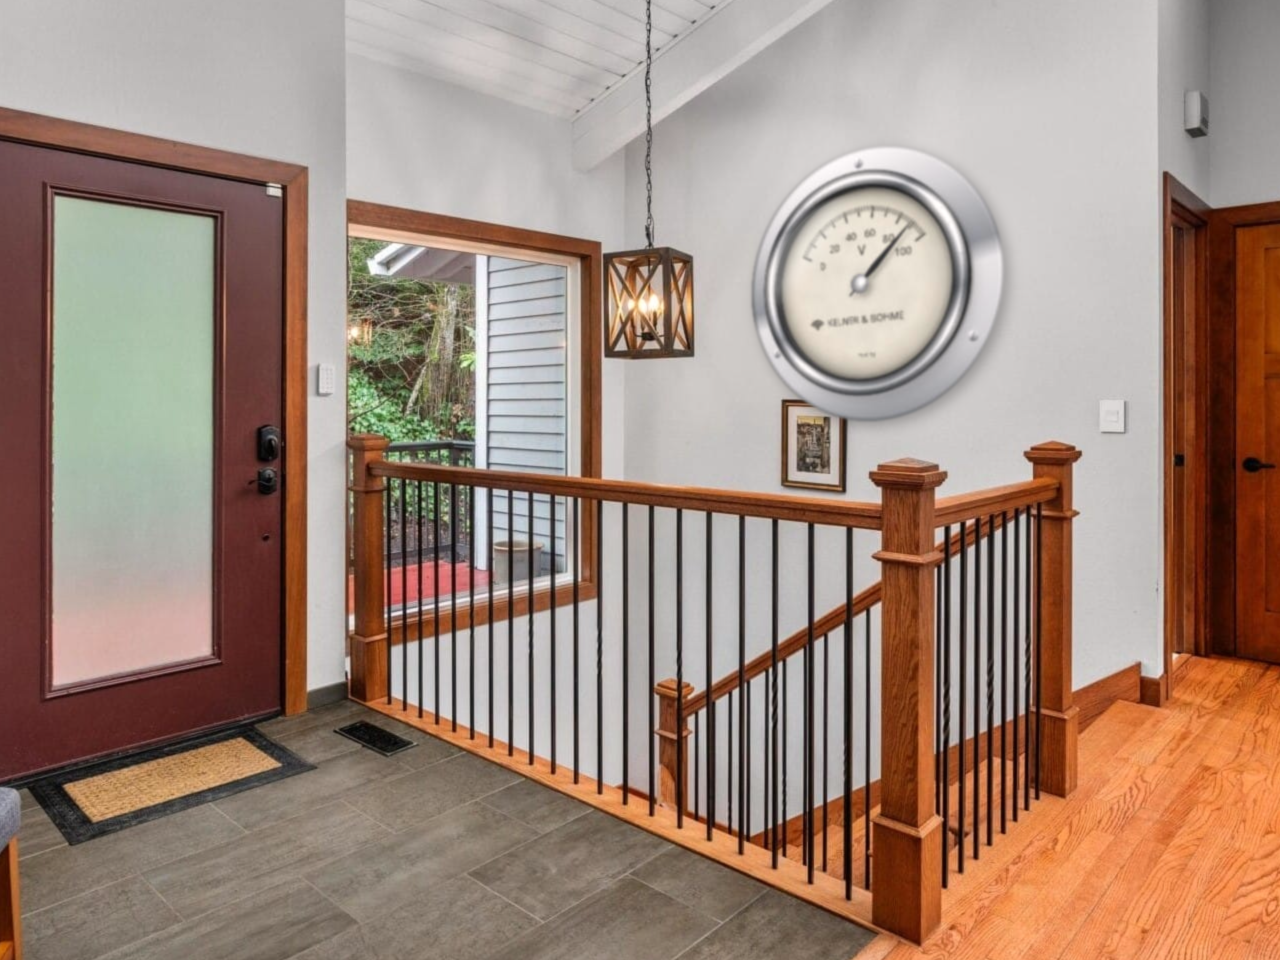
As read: 90 (V)
